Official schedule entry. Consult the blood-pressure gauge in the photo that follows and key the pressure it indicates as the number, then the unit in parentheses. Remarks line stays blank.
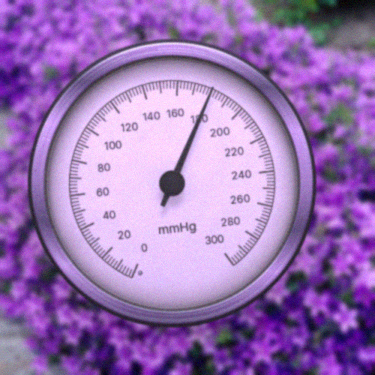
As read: 180 (mmHg)
